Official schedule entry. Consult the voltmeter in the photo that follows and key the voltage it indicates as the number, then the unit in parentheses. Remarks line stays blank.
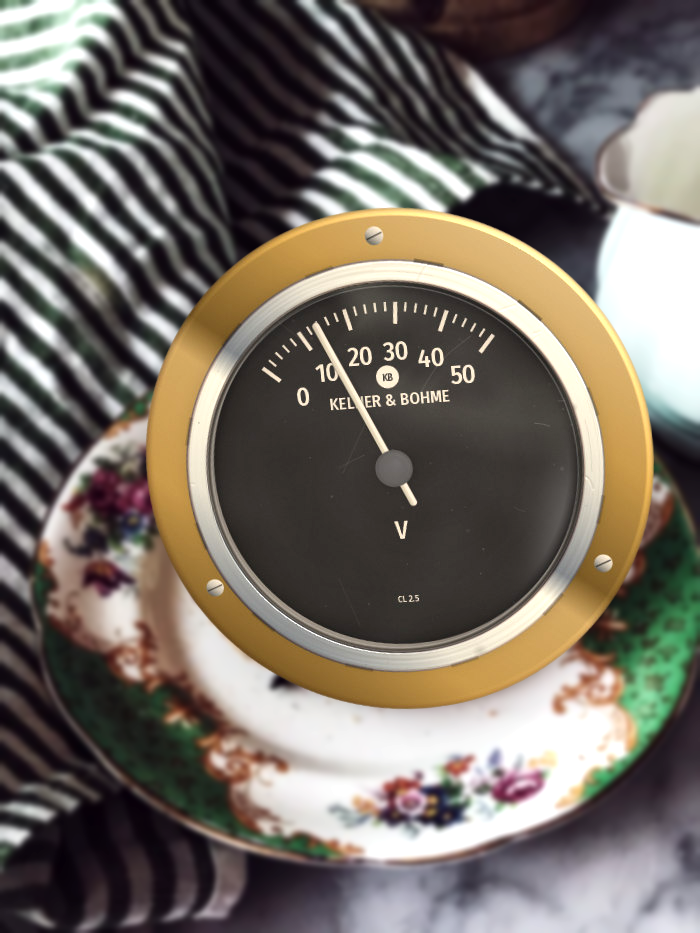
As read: 14 (V)
